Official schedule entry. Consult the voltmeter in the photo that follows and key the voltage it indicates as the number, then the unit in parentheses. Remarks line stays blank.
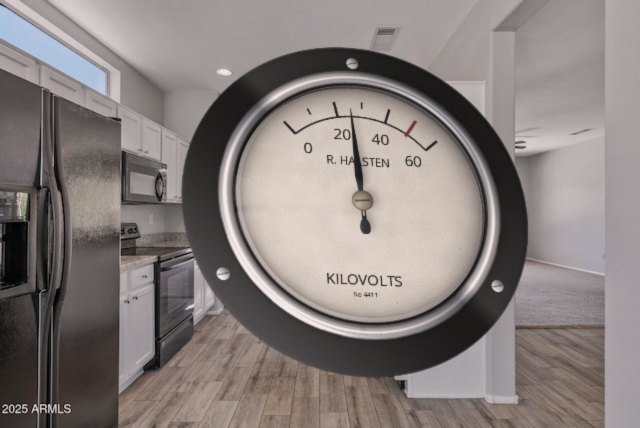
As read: 25 (kV)
